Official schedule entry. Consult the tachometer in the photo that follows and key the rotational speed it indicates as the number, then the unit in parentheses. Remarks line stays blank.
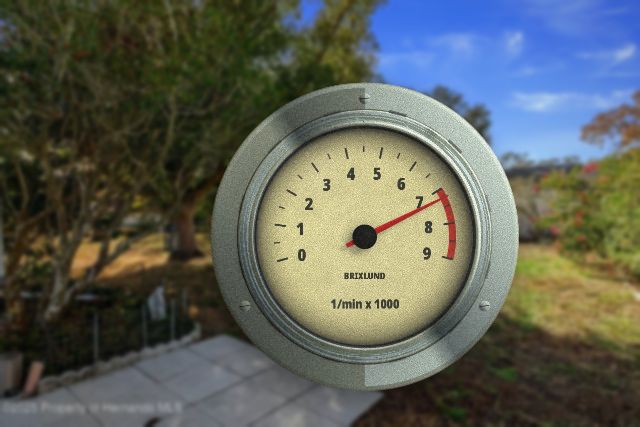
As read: 7250 (rpm)
